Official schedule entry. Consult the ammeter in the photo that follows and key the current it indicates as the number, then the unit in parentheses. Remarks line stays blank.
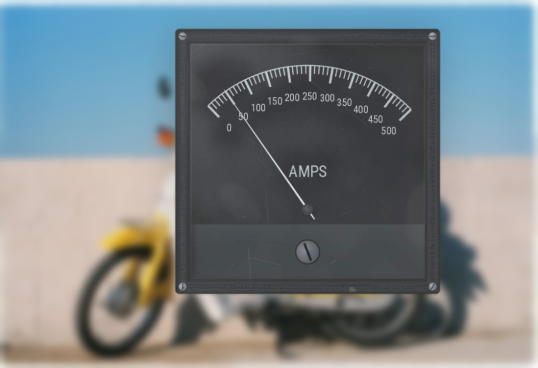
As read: 50 (A)
